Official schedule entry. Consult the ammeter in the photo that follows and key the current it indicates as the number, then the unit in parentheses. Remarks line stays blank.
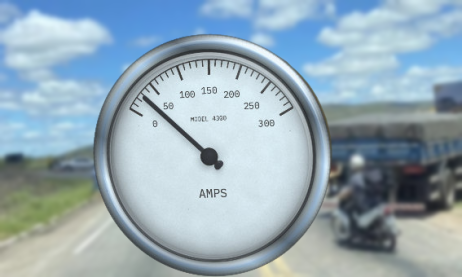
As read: 30 (A)
